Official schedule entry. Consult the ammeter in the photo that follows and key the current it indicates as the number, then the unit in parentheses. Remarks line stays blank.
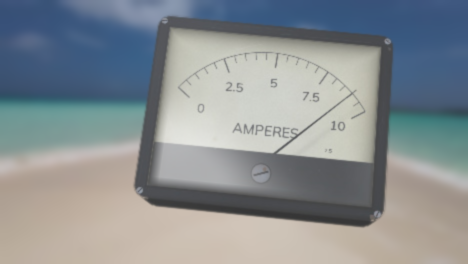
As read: 9 (A)
